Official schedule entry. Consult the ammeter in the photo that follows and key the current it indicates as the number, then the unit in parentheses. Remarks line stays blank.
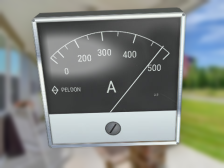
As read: 475 (A)
